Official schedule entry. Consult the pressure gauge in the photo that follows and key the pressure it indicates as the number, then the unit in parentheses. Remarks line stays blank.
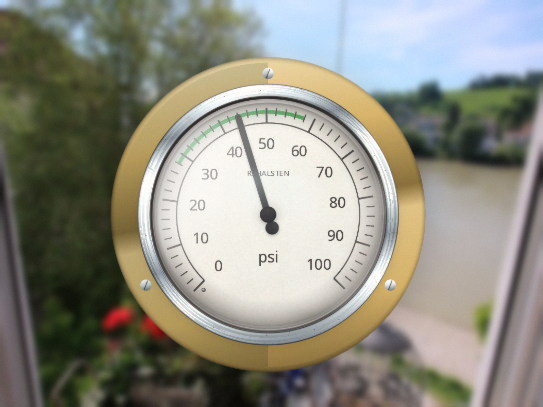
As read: 44 (psi)
